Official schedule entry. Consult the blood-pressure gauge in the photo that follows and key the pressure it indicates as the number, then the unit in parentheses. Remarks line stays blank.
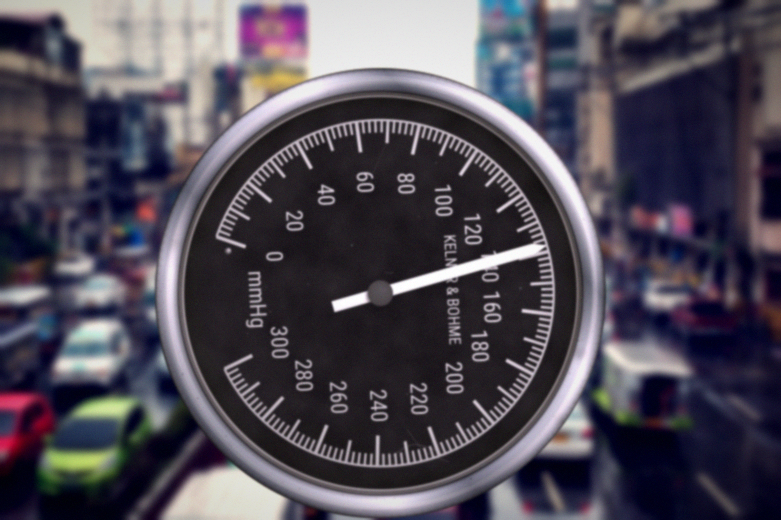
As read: 138 (mmHg)
